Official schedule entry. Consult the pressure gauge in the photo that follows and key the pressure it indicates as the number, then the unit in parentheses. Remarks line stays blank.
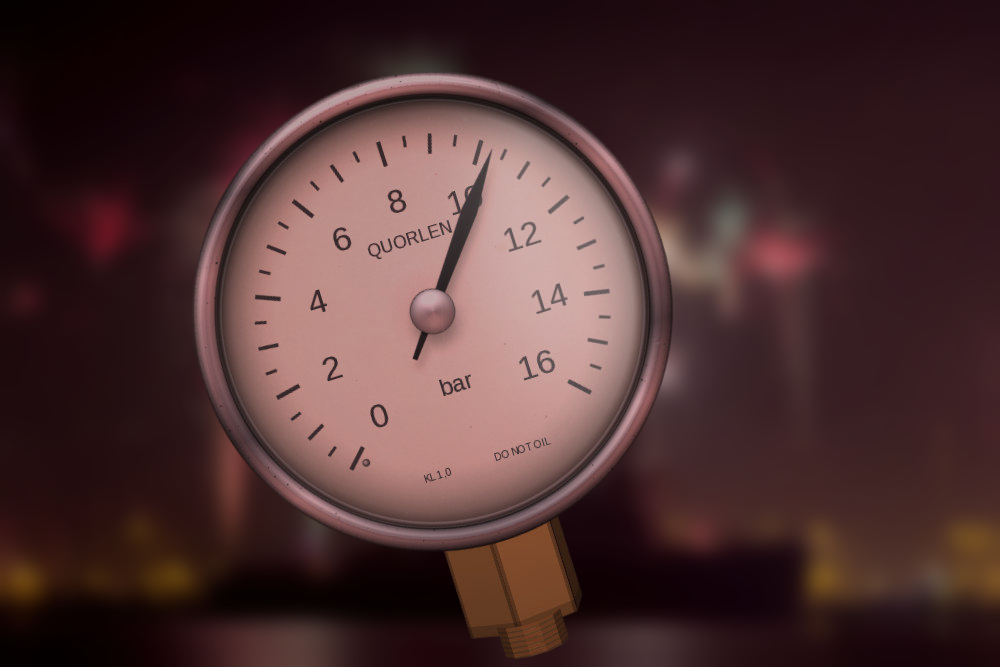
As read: 10.25 (bar)
